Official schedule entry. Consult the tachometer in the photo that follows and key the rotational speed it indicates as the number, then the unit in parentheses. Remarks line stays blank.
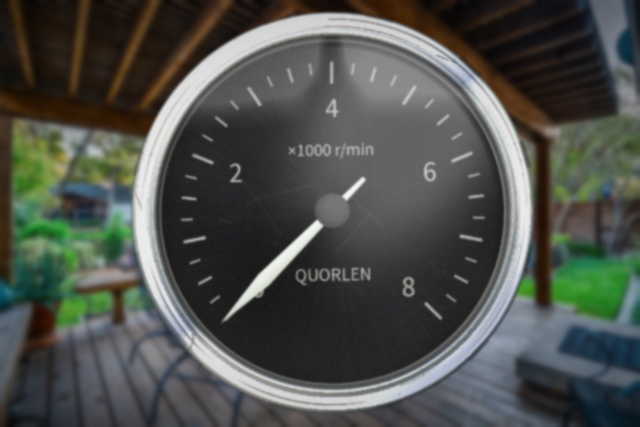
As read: 0 (rpm)
